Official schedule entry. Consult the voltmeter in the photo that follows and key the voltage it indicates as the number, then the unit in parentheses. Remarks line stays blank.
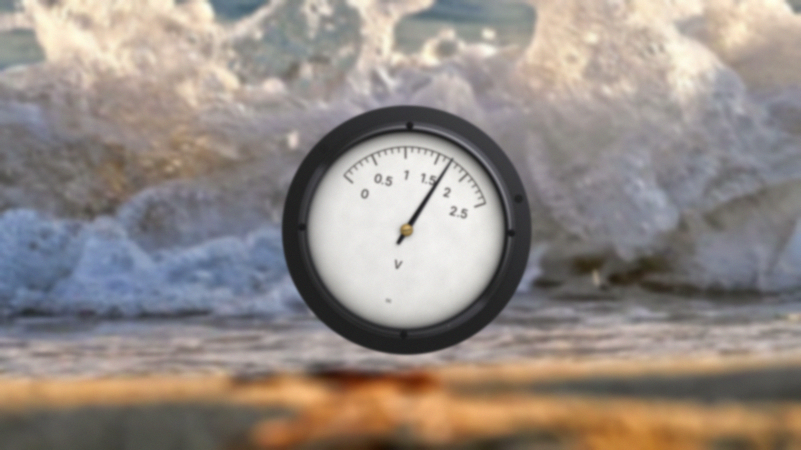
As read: 1.7 (V)
